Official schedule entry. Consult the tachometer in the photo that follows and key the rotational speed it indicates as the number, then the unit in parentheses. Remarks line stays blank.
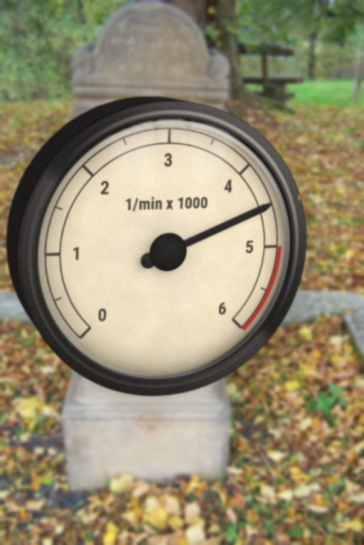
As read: 4500 (rpm)
